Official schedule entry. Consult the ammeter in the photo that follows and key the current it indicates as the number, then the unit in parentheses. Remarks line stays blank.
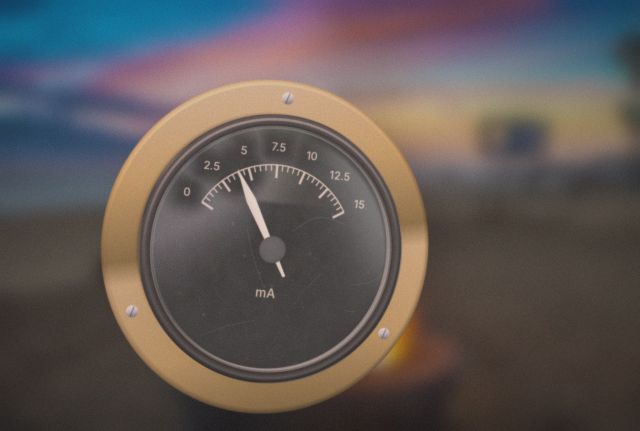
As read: 4 (mA)
